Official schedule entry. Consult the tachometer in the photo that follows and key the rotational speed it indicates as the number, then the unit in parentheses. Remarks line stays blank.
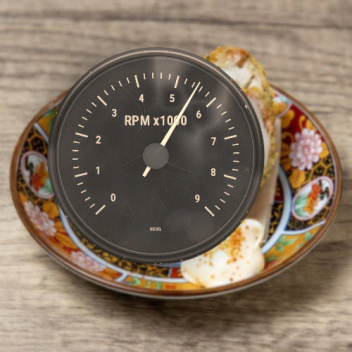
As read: 5500 (rpm)
